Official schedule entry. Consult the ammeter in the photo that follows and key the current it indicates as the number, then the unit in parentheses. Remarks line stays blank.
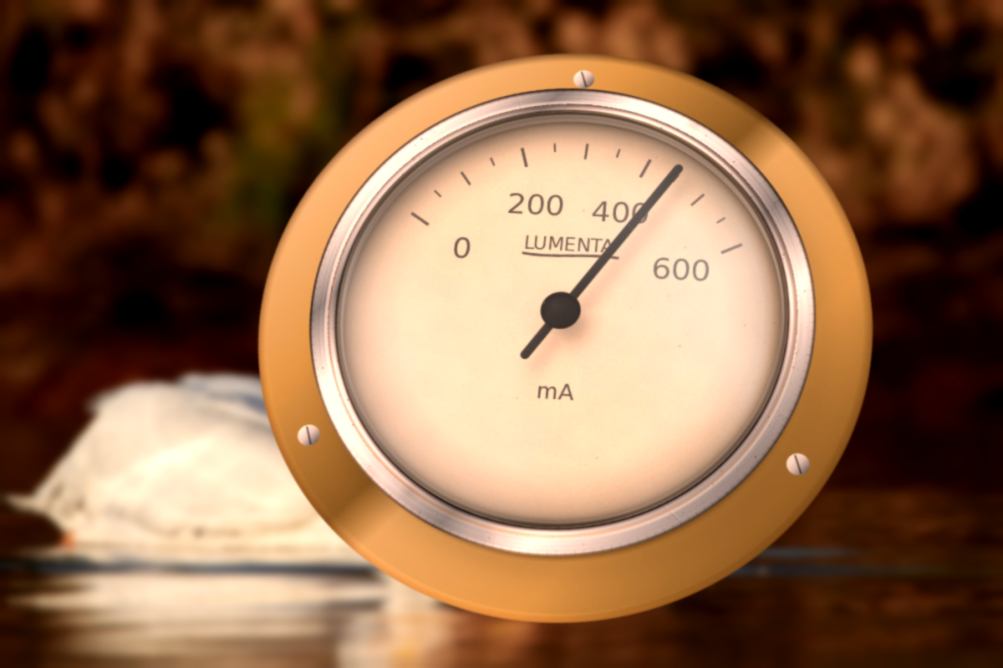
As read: 450 (mA)
